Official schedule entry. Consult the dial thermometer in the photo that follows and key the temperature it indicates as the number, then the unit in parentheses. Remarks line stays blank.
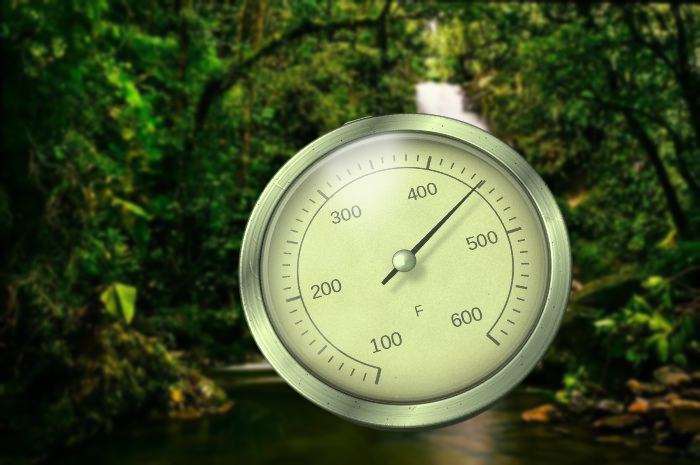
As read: 450 (°F)
